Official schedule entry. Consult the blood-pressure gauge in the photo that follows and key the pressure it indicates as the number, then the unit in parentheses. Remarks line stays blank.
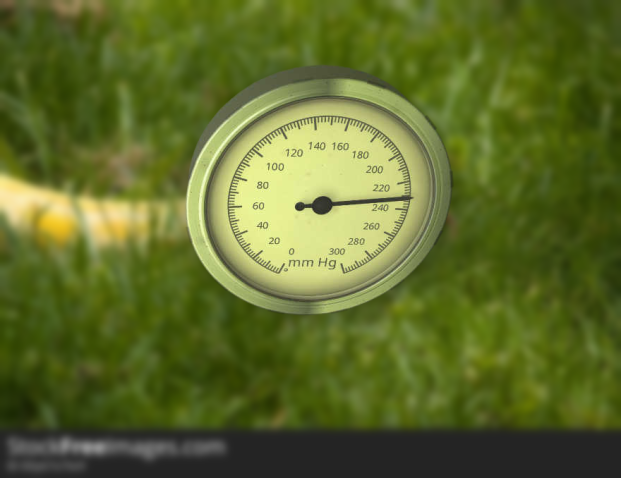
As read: 230 (mmHg)
